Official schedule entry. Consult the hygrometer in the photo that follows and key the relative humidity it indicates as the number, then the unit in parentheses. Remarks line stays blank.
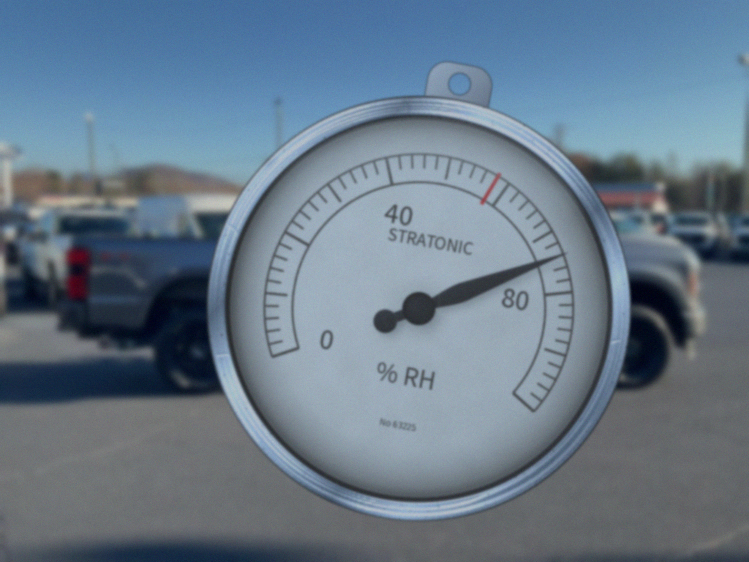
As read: 74 (%)
